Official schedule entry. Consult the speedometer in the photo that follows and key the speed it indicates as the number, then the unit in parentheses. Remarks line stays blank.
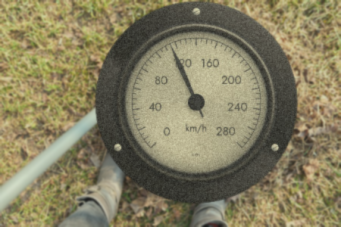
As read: 115 (km/h)
